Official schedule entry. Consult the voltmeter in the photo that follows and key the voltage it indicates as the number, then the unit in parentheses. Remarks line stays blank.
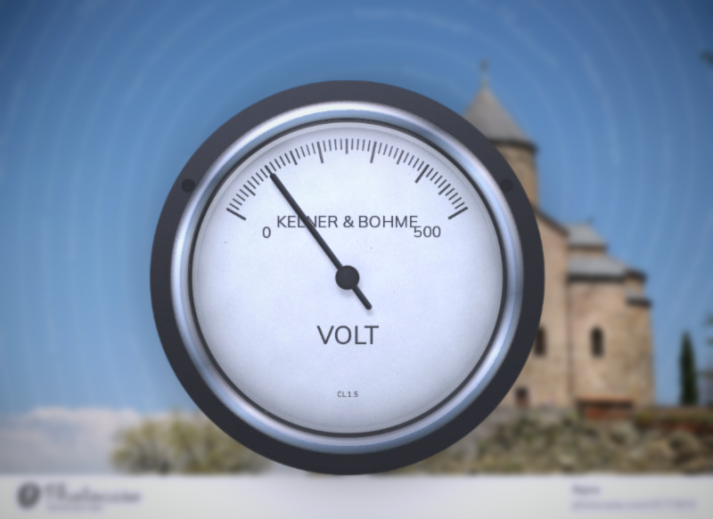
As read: 100 (V)
